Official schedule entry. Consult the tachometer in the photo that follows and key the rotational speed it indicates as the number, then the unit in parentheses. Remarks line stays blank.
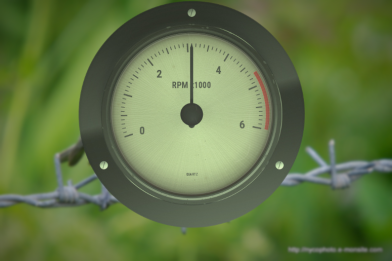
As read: 3100 (rpm)
